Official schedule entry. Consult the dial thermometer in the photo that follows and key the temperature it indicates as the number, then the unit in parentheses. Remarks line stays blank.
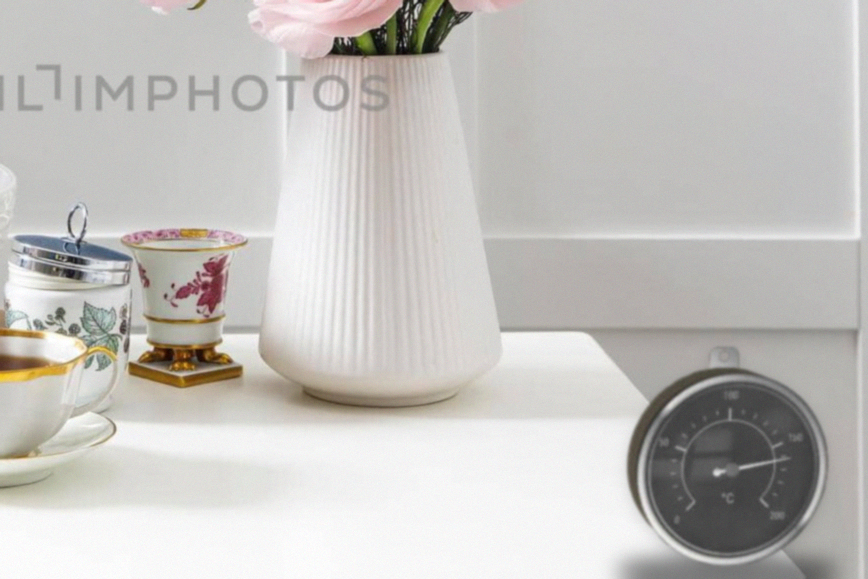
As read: 160 (°C)
